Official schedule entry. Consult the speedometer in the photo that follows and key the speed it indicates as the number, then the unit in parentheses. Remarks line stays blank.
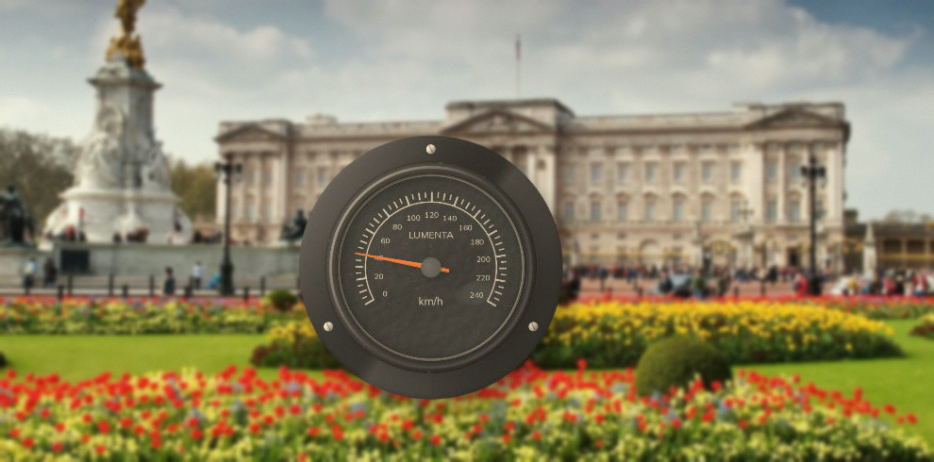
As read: 40 (km/h)
